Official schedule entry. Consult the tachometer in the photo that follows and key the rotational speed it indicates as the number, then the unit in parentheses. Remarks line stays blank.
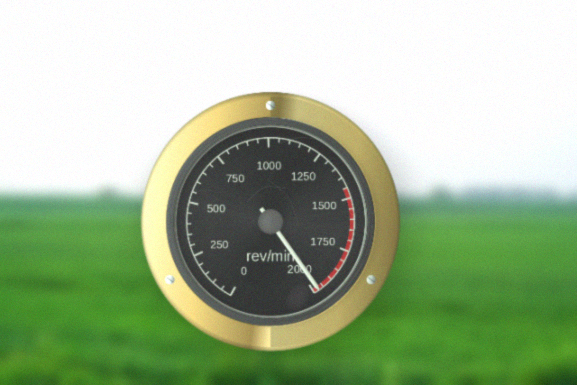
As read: 1975 (rpm)
